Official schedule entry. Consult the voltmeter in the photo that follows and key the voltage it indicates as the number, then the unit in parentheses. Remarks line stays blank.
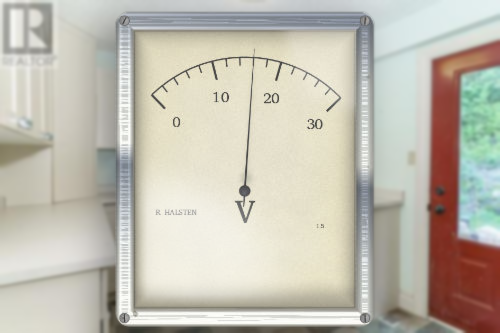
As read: 16 (V)
